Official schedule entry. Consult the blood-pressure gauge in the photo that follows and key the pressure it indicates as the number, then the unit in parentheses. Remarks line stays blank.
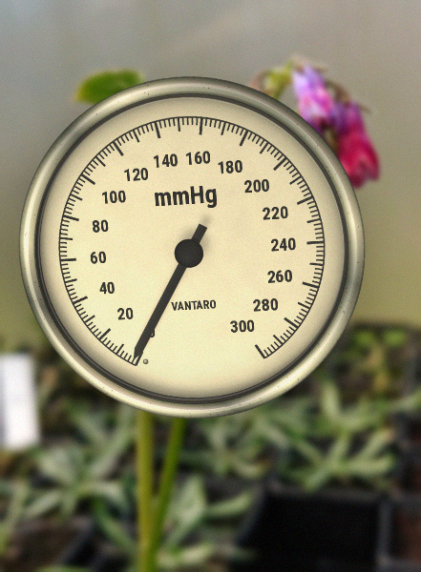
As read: 2 (mmHg)
